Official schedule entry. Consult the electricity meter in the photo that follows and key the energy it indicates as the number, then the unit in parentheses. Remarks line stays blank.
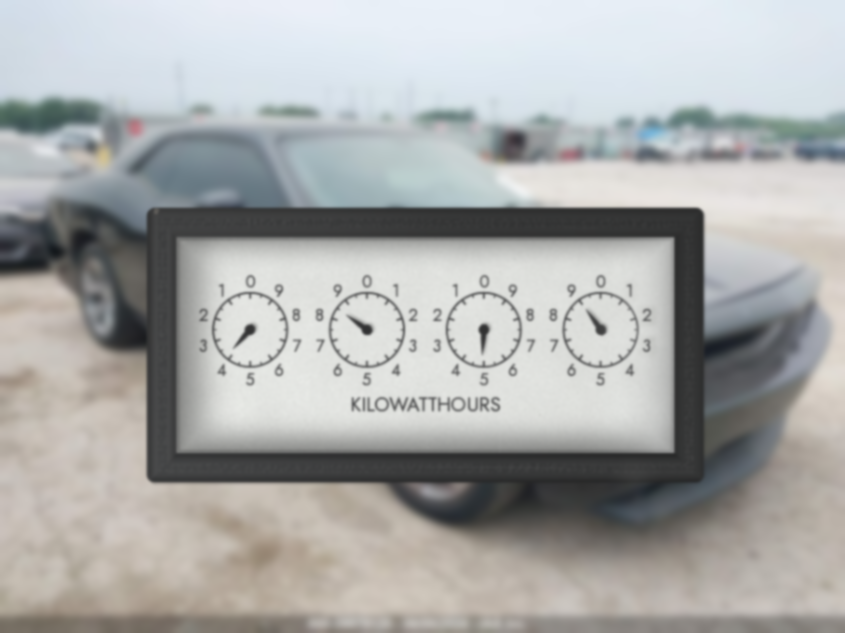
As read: 3849 (kWh)
